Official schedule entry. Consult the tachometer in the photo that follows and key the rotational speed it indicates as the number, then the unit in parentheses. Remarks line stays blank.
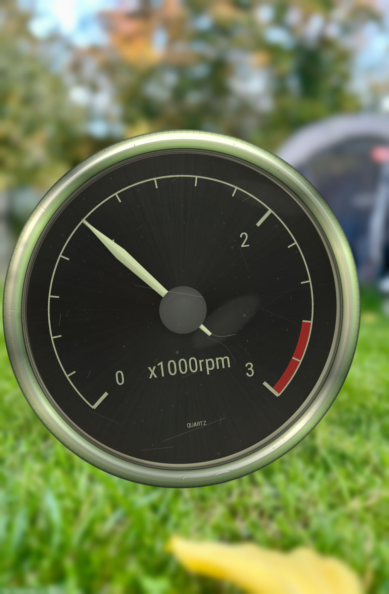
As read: 1000 (rpm)
